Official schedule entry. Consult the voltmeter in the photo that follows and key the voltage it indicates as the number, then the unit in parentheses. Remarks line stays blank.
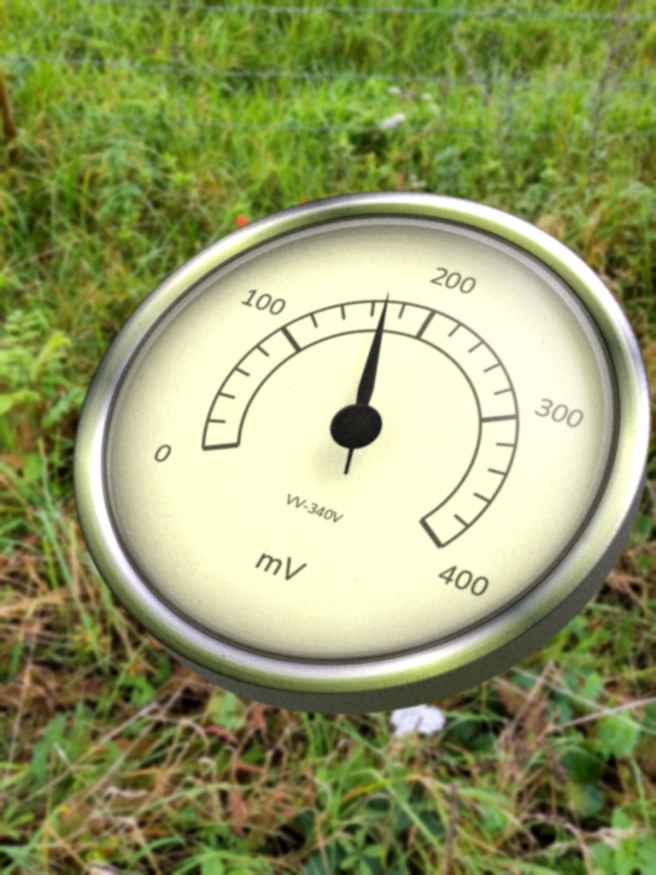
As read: 170 (mV)
